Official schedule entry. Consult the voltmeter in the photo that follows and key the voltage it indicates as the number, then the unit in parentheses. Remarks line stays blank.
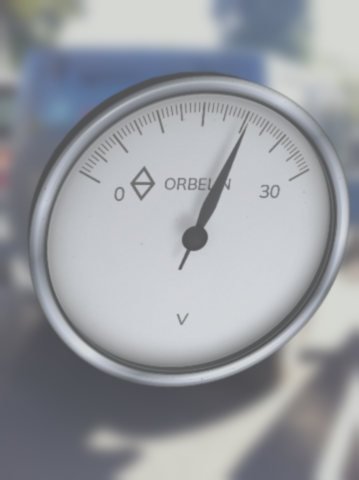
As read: 20 (V)
